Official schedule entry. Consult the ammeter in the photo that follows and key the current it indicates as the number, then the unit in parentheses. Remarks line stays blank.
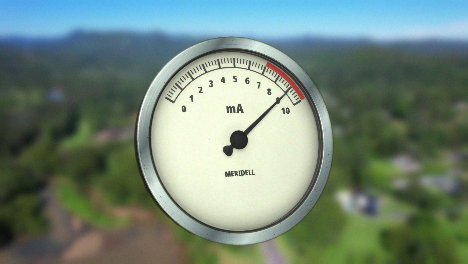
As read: 9 (mA)
